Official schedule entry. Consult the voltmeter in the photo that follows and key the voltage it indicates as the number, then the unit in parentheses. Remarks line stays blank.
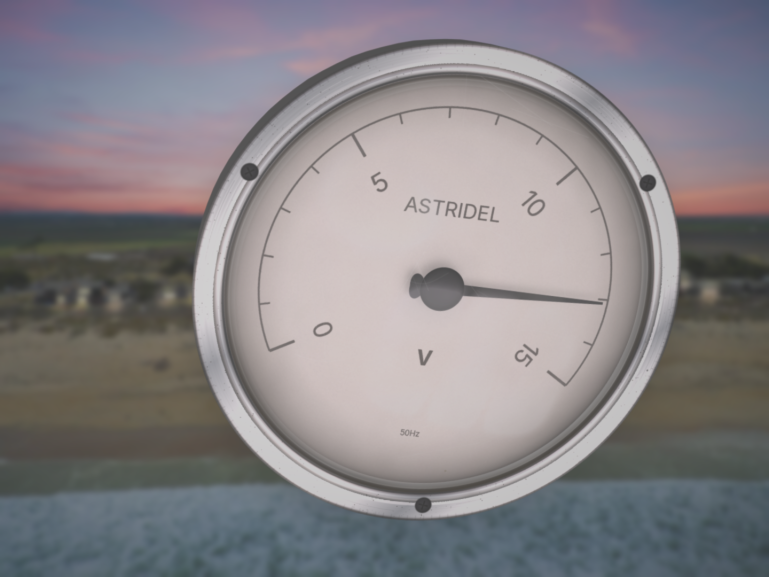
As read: 13 (V)
